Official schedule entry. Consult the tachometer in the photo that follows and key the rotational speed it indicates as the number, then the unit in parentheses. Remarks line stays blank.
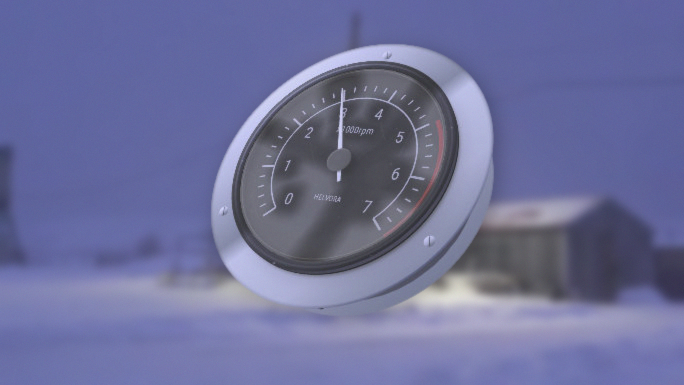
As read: 3000 (rpm)
